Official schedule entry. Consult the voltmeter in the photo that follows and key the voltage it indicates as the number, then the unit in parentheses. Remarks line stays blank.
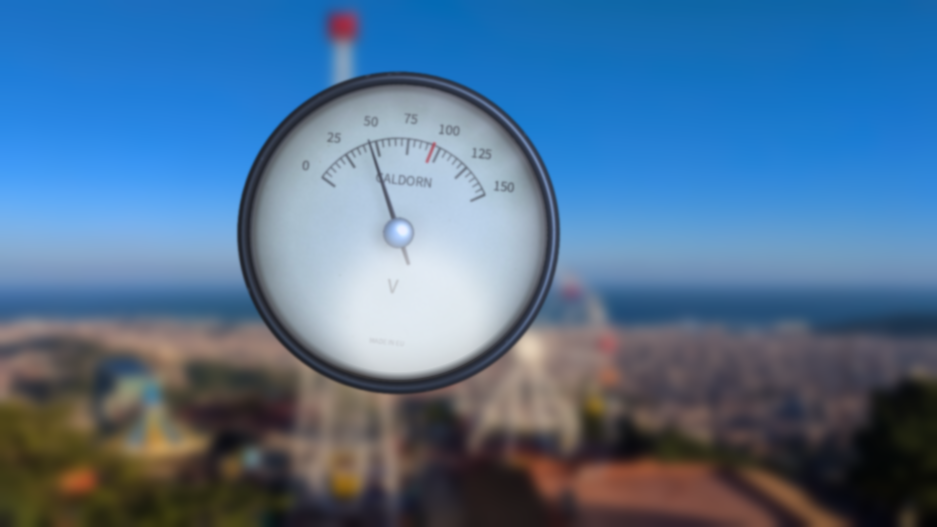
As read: 45 (V)
